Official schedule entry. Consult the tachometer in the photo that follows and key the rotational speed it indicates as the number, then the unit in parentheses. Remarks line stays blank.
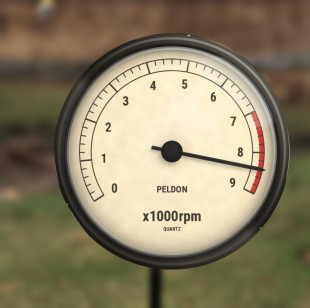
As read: 8400 (rpm)
